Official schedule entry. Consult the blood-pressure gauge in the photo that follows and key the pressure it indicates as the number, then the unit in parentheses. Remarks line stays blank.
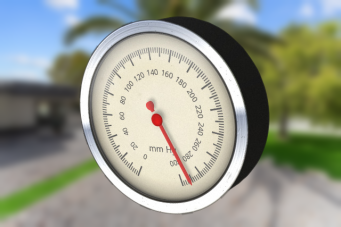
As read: 290 (mmHg)
